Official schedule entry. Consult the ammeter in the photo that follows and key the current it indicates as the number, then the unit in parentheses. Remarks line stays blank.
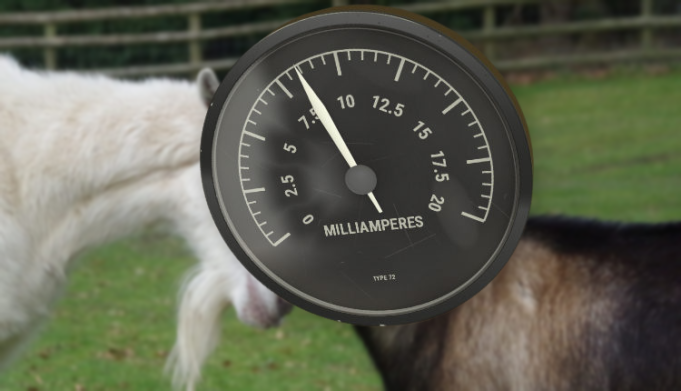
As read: 8.5 (mA)
